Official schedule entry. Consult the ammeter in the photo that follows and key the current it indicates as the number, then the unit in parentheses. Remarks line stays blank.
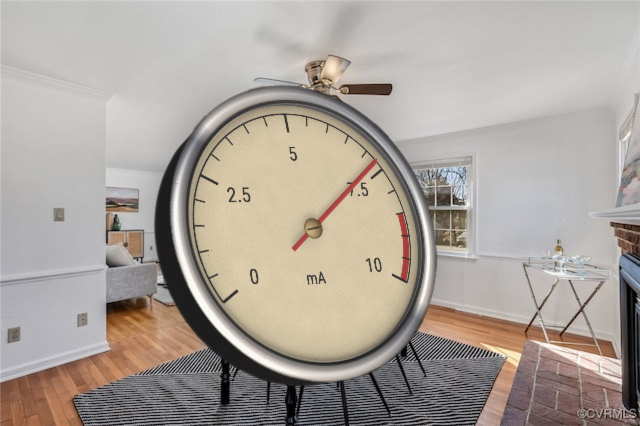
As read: 7.25 (mA)
